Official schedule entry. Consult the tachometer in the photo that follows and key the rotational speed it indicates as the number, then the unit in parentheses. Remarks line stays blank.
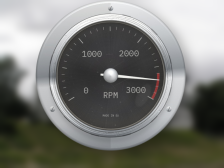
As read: 2700 (rpm)
